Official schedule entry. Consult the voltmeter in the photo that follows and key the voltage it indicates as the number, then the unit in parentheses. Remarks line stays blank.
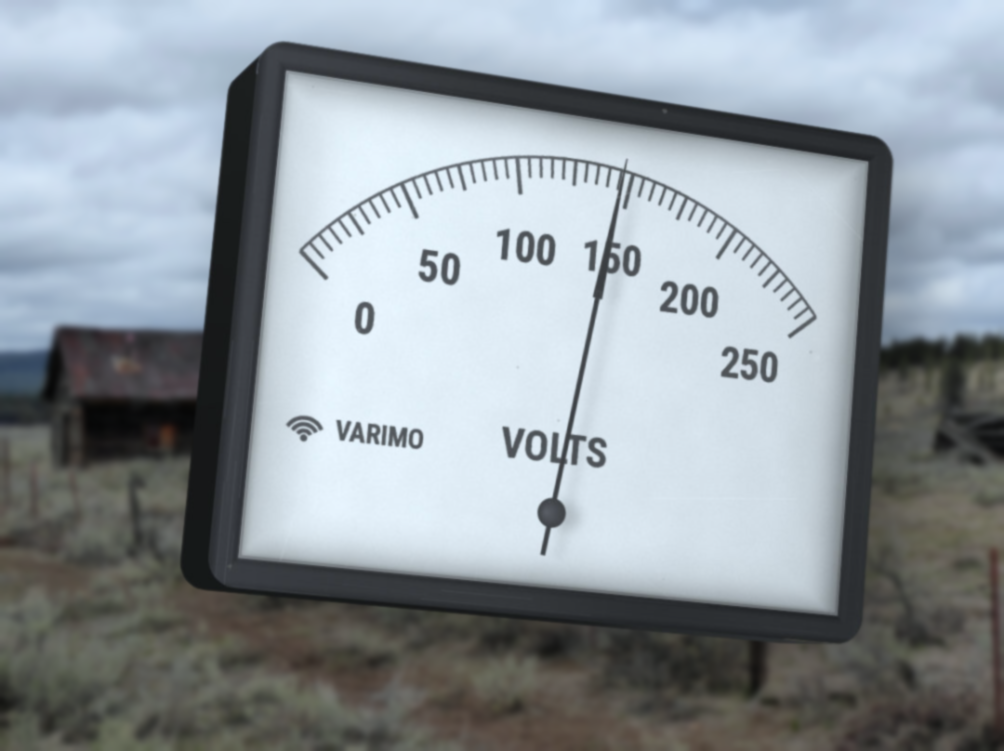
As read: 145 (V)
